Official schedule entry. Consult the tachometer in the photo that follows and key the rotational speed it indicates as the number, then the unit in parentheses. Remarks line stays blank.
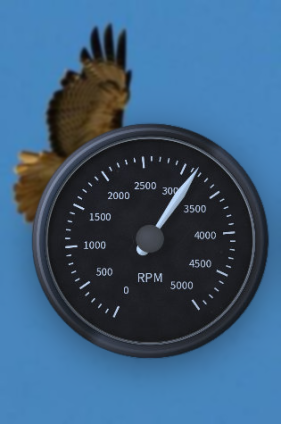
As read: 3150 (rpm)
